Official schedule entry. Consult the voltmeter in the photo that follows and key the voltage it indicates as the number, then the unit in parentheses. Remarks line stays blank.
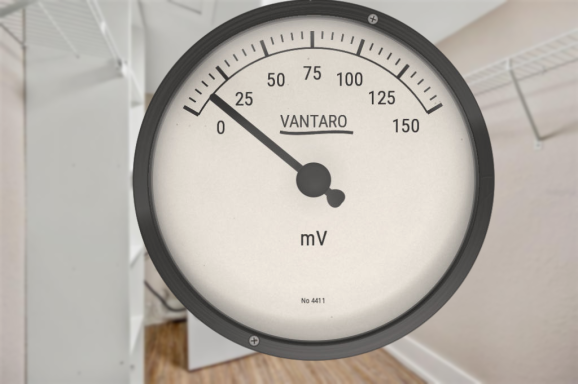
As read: 12.5 (mV)
